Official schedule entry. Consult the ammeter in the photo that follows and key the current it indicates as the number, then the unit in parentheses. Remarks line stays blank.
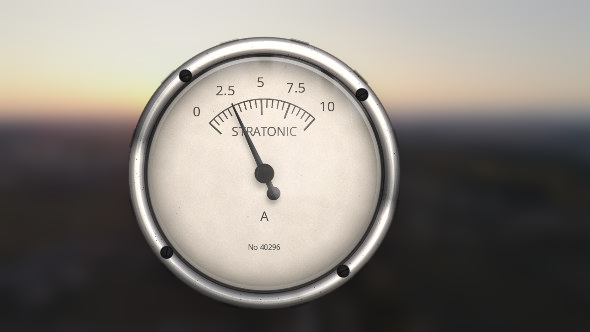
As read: 2.5 (A)
